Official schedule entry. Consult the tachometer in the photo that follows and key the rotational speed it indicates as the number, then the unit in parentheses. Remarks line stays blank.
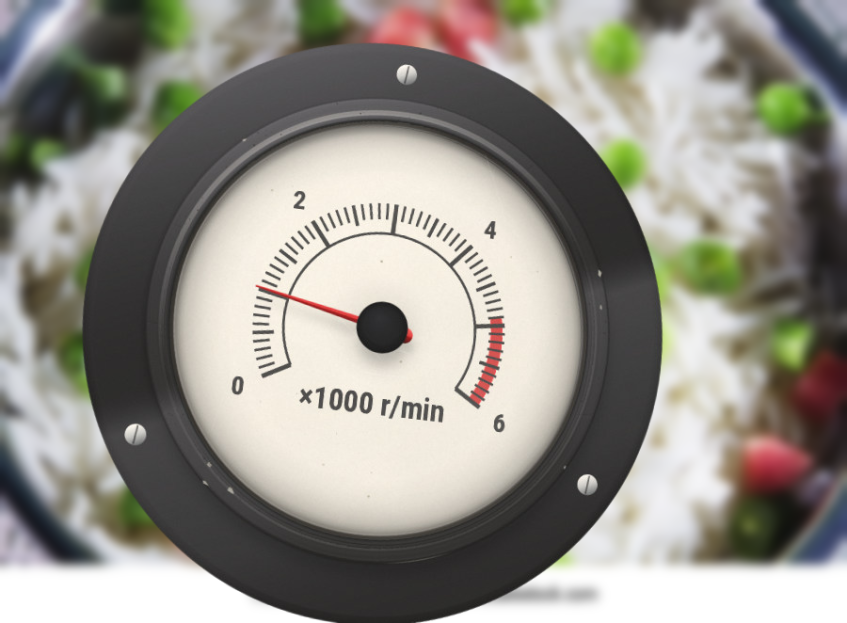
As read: 1000 (rpm)
